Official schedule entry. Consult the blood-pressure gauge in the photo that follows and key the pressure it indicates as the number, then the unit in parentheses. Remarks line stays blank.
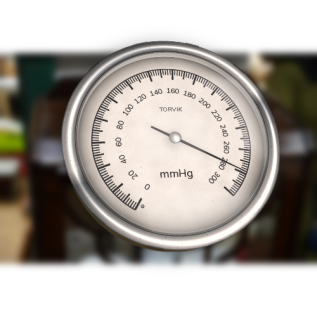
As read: 280 (mmHg)
